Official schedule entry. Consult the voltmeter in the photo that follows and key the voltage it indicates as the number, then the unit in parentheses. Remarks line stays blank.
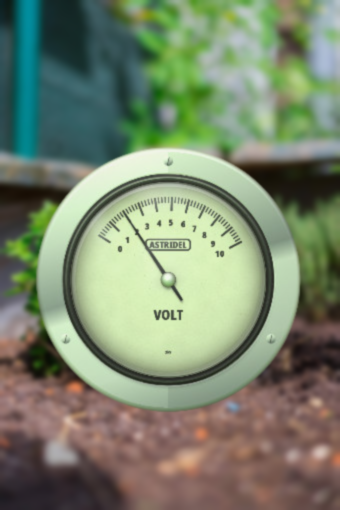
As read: 2 (V)
